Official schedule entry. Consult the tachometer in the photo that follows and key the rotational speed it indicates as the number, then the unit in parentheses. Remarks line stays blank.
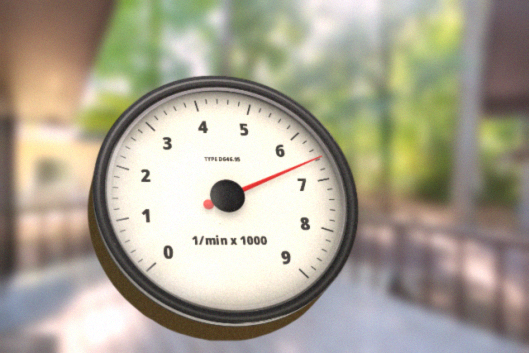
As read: 6600 (rpm)
